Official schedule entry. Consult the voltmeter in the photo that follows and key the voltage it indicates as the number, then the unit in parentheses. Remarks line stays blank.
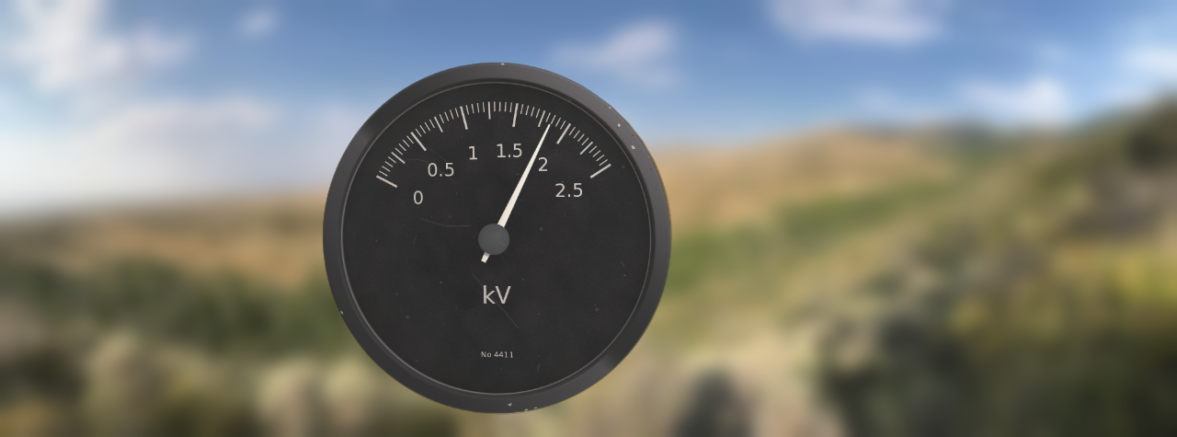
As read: 1.85 (kV)
